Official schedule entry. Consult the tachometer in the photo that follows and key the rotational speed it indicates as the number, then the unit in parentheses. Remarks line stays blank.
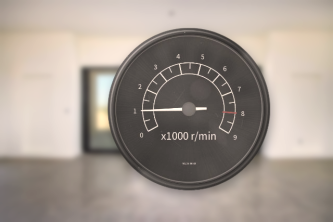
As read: 1000 (rpm)
